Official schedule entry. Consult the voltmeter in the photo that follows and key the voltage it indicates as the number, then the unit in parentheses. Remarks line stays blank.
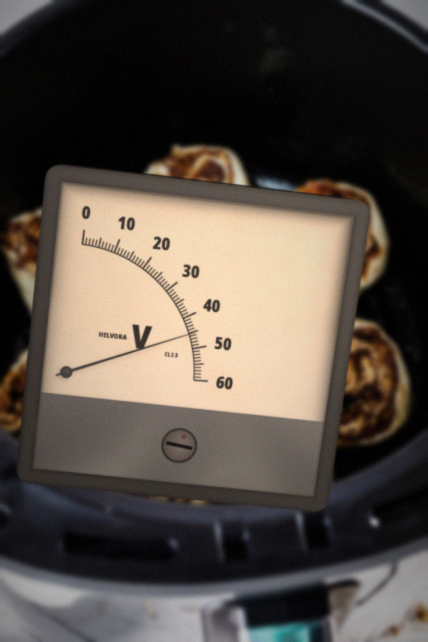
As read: 45 (V)
